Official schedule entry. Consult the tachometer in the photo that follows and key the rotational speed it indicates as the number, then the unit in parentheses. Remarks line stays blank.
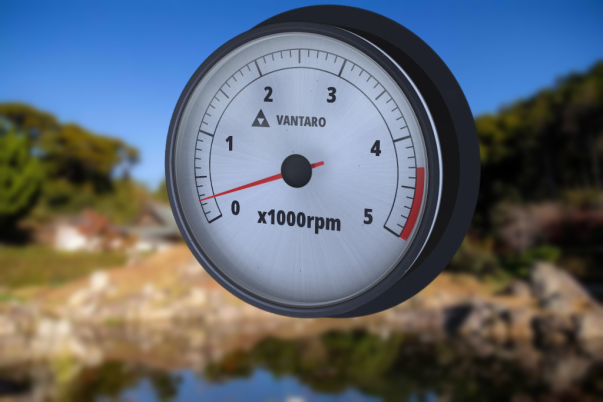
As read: 250 (rpm)
